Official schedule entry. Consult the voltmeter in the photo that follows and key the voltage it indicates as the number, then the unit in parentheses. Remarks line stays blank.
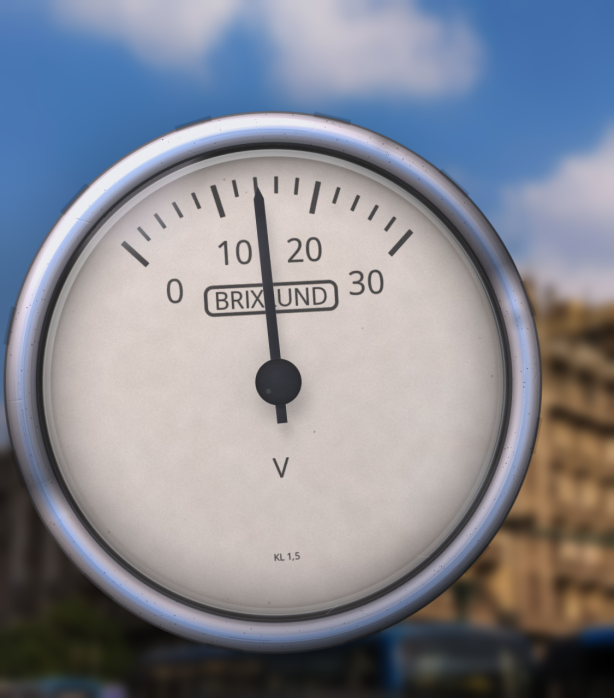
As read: 14 (V)
